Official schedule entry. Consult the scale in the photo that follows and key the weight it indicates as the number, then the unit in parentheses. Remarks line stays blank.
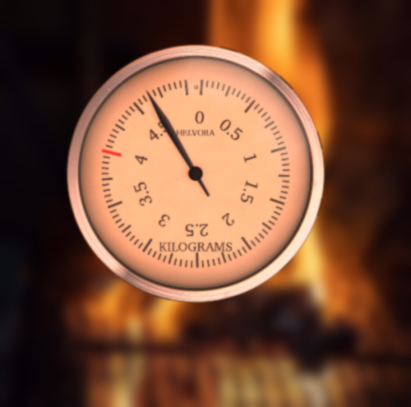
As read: 4.65 (kg)
